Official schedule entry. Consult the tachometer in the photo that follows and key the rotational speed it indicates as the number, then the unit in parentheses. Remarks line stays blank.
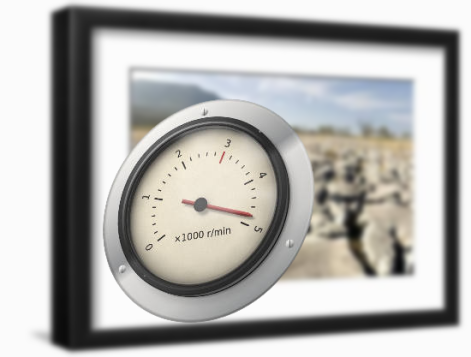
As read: 4800 (rpm)
